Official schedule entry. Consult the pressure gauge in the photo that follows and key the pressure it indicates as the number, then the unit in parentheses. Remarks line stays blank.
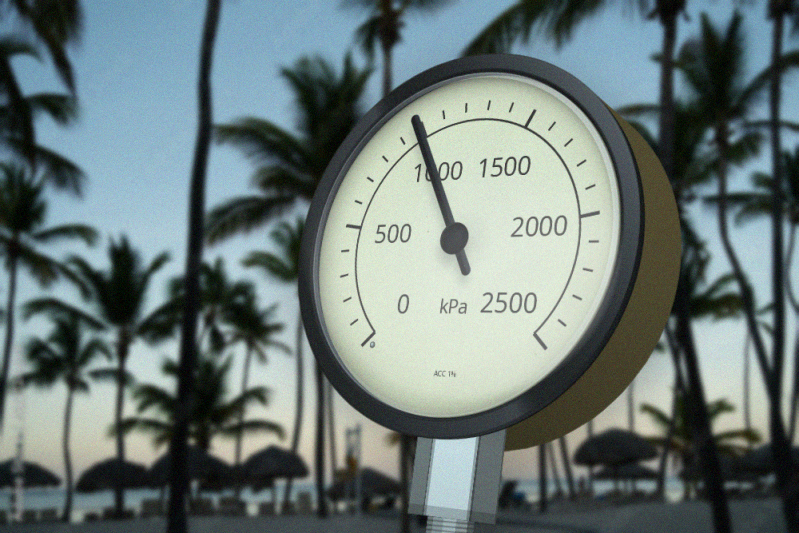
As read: 1000 (kPa)
